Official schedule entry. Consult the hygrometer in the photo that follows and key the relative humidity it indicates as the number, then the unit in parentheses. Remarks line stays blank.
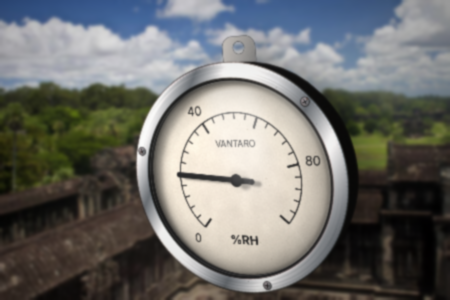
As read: 20 (%)
